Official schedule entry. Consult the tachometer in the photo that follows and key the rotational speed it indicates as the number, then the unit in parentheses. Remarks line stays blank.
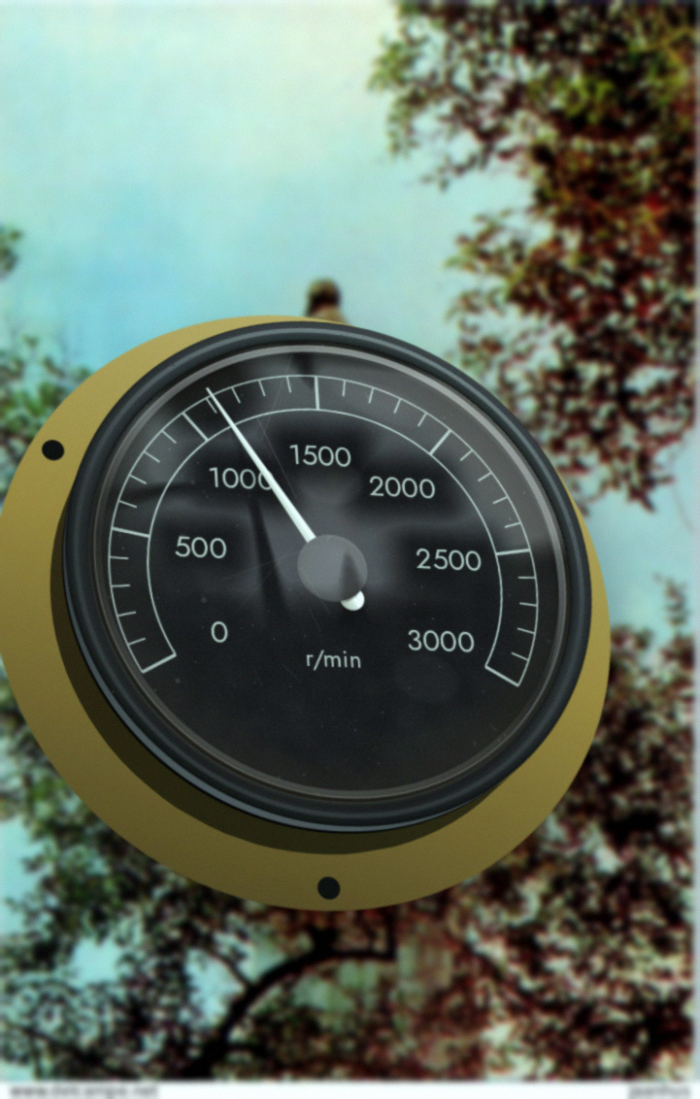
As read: 1100 (rpm)
